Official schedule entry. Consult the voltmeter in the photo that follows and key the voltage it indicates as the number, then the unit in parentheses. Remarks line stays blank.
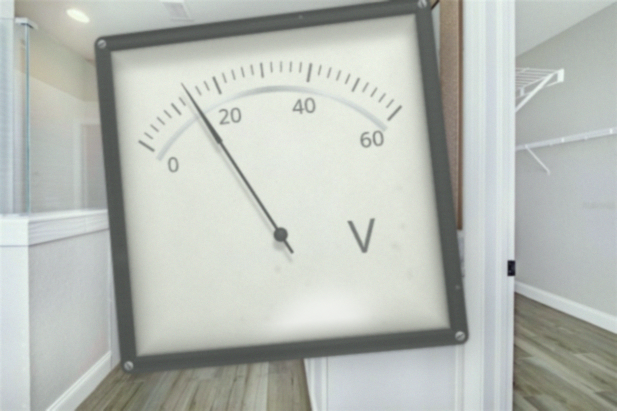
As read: 14 (V)
